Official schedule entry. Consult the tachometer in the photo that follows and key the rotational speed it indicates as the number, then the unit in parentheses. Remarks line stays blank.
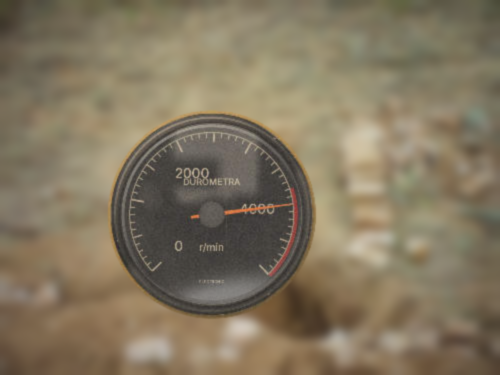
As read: 4000 (rpm)
